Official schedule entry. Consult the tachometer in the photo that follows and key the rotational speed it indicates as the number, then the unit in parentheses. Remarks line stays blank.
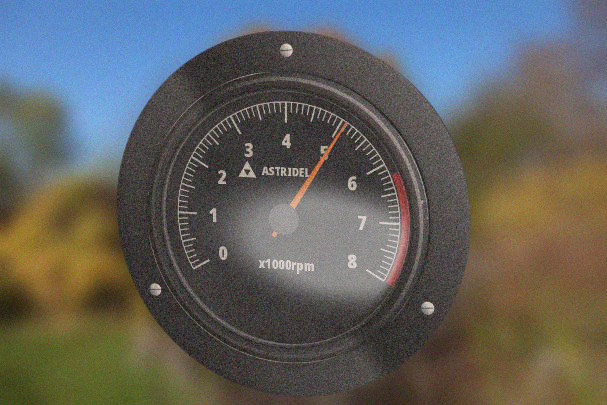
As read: 5100 (rpm)
